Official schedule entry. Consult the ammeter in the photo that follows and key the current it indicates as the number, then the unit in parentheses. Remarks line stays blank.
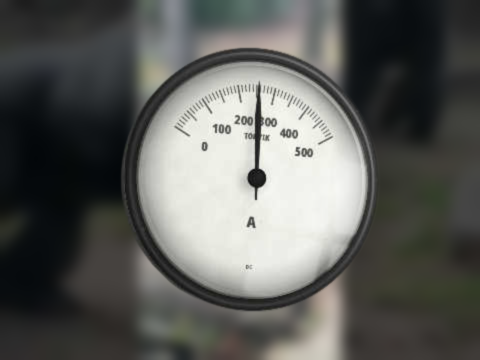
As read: 250 (A)
